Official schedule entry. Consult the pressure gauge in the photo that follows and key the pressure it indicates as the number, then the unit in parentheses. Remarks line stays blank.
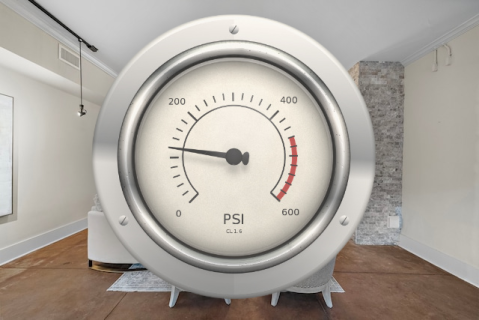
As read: 120 (psi)
